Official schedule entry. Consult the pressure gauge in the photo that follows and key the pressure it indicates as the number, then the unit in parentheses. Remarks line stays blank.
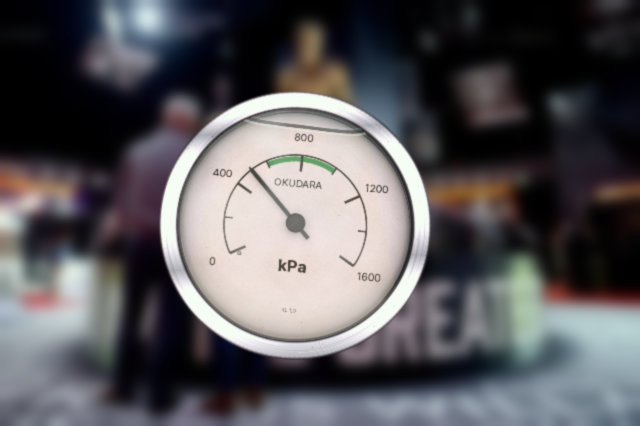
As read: 500 (kPa)
